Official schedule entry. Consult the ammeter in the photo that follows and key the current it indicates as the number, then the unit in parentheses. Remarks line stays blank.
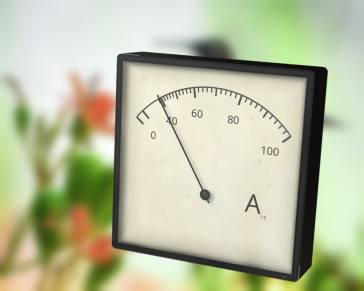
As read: 40 (A)
